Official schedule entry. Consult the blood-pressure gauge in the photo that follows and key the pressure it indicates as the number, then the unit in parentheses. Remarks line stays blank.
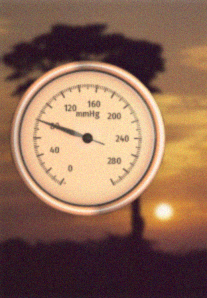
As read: 80 (mmHg)
